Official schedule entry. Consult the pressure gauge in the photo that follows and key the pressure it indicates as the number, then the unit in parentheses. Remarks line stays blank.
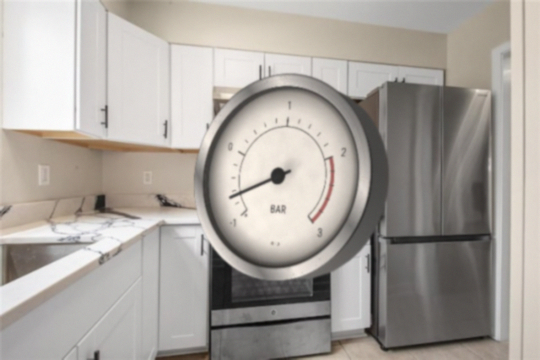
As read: -0.7 (bar)
